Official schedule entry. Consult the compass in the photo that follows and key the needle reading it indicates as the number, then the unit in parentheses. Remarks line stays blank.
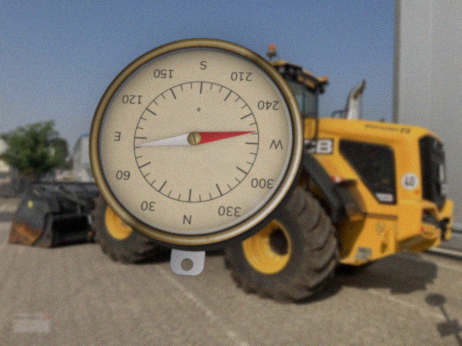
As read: 260 (°)
